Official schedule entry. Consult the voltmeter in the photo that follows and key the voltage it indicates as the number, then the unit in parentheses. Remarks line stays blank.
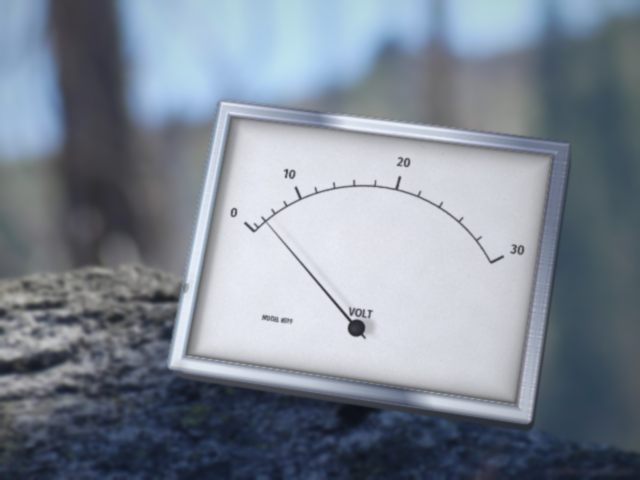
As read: 4 (V)
